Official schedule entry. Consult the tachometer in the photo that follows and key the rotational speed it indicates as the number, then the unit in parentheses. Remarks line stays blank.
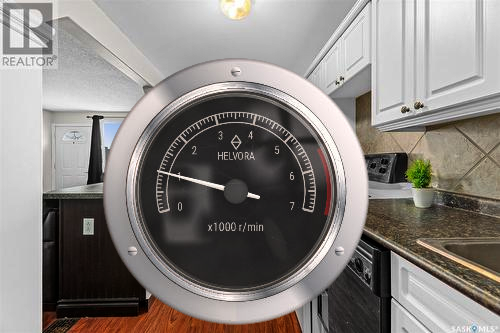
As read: 1000 (rpm)
